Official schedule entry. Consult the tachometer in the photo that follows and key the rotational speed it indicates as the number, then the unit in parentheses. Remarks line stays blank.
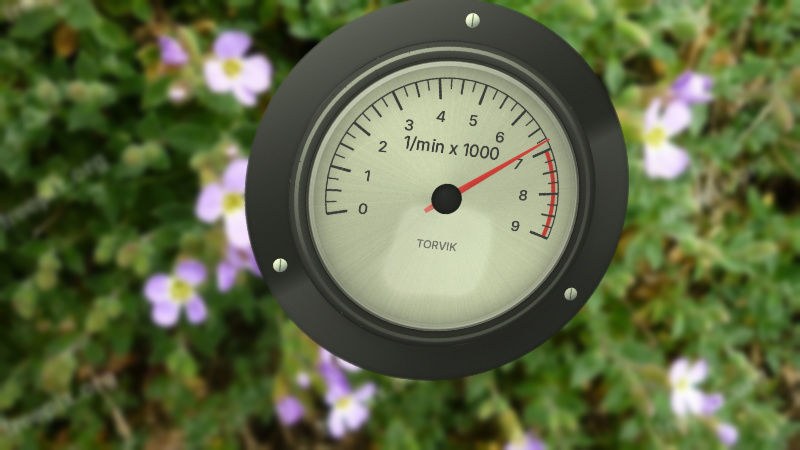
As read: 6750 (rpm)
